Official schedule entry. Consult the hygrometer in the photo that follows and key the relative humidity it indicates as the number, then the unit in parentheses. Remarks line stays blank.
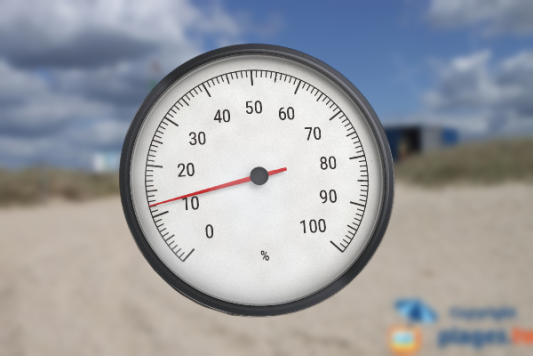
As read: 12 (%)
